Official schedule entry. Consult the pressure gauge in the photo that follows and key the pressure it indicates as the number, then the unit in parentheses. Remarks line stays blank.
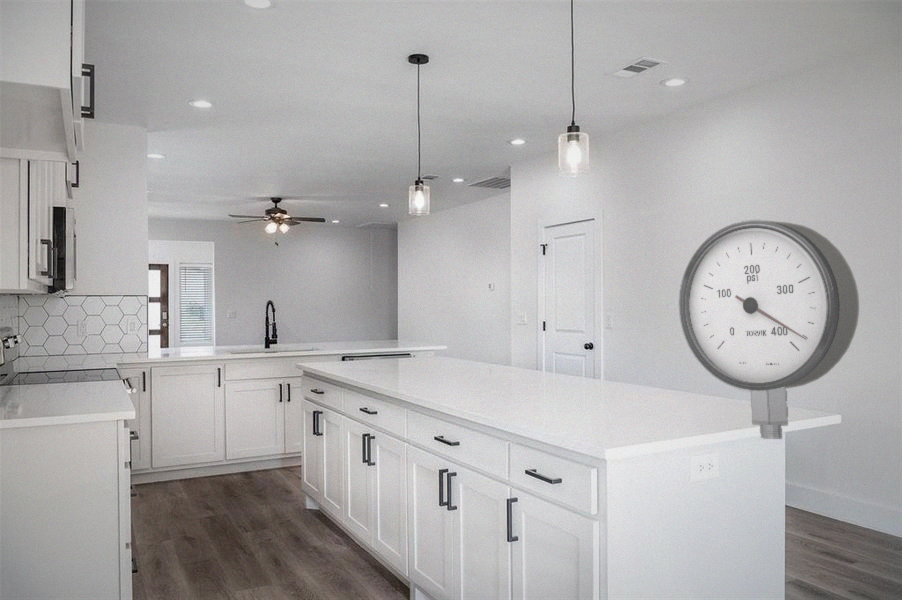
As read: 380 (psi)
